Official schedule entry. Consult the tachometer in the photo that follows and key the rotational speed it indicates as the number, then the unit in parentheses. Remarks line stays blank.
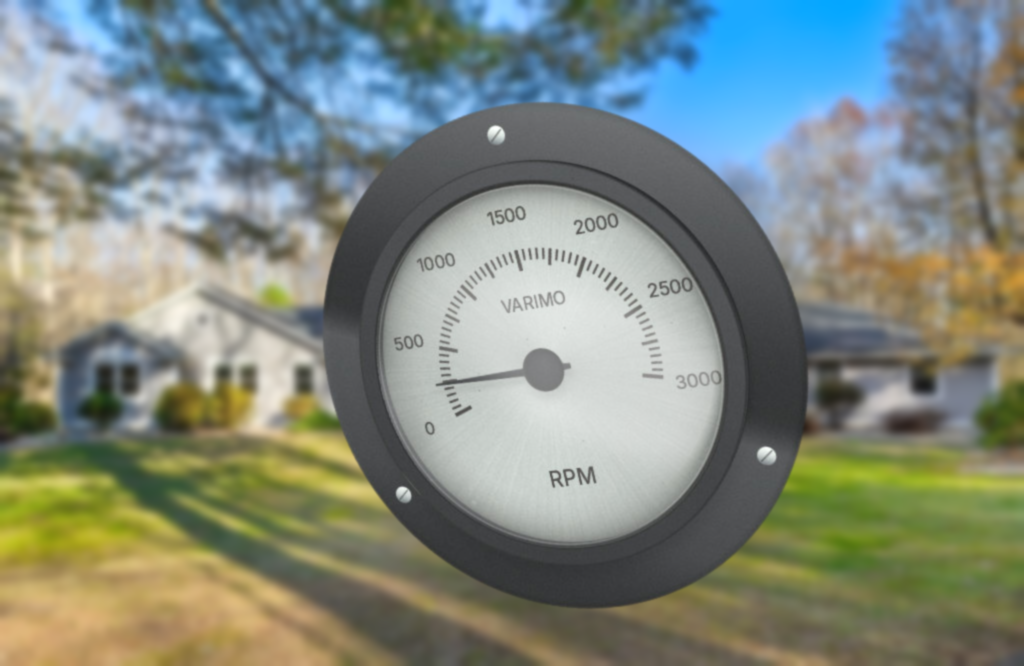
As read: 250 (rpm)
